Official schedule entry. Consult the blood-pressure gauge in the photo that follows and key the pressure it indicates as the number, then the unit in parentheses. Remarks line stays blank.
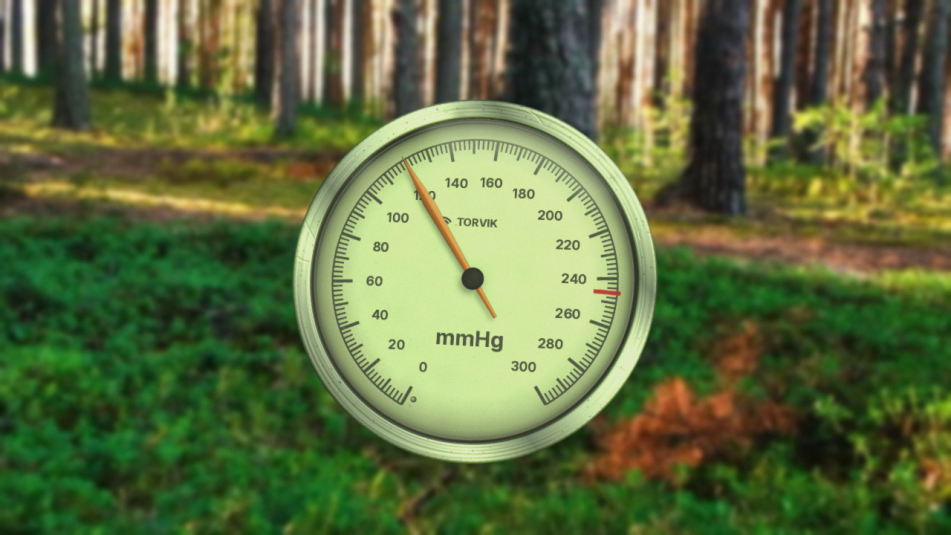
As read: 120 (mmHg)
